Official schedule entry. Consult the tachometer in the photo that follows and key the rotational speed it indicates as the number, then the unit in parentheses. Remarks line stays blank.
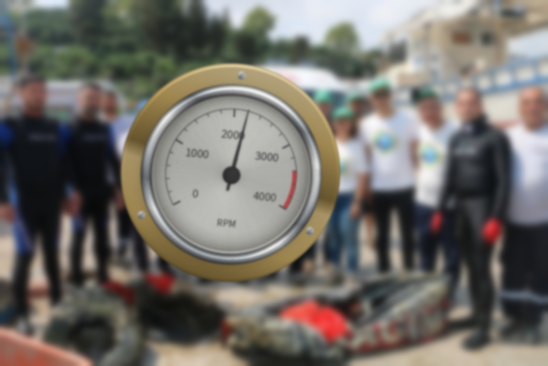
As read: 2200 (rpm)
